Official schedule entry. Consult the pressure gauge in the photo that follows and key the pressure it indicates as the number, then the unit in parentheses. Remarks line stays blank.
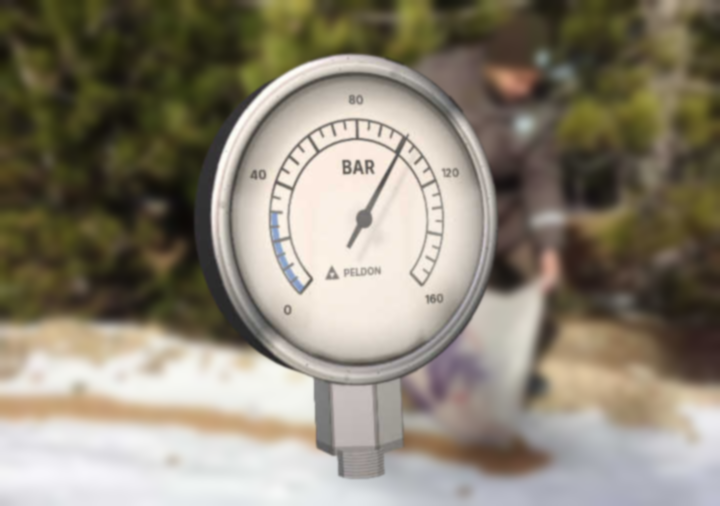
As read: 100 (bar)
